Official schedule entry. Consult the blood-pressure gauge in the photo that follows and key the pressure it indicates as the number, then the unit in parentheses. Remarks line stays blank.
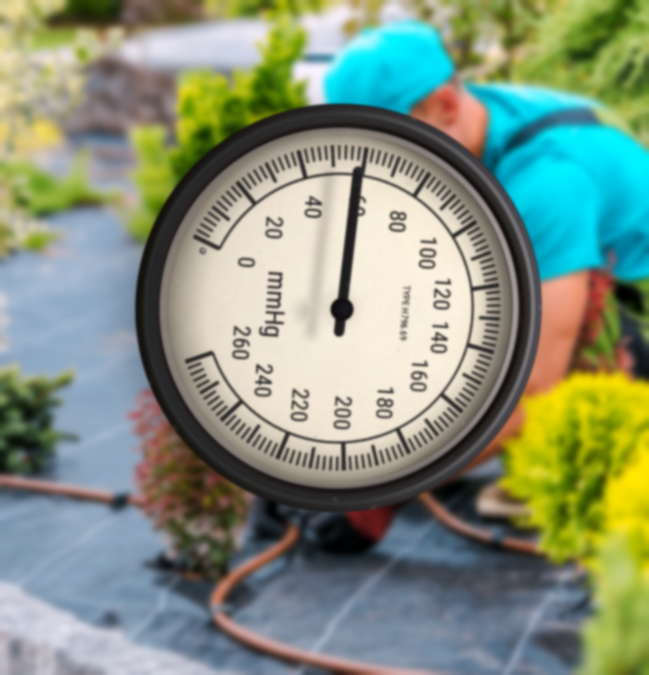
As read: 58 (mmHg)
